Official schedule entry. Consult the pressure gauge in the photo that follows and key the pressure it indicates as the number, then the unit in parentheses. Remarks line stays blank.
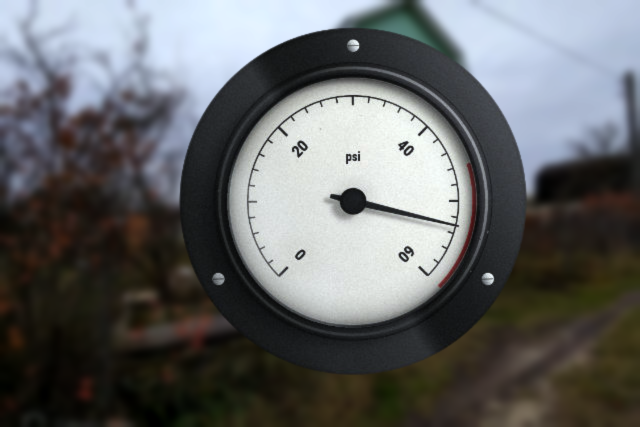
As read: 53 (psi)
